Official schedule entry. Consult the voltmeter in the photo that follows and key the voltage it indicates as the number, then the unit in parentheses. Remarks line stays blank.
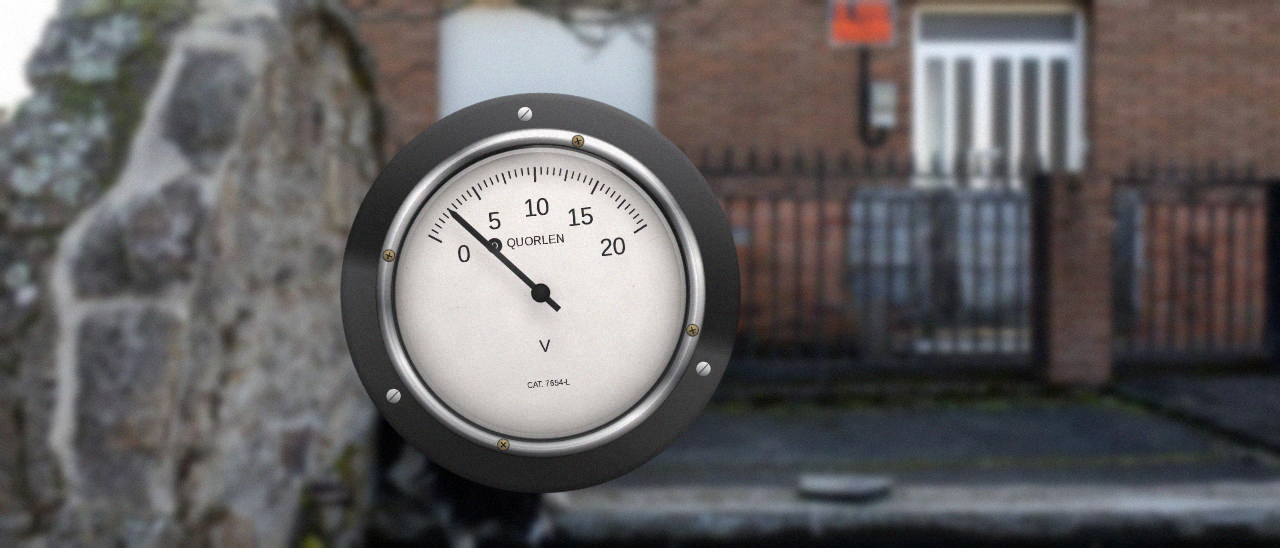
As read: 2.5 (V)
